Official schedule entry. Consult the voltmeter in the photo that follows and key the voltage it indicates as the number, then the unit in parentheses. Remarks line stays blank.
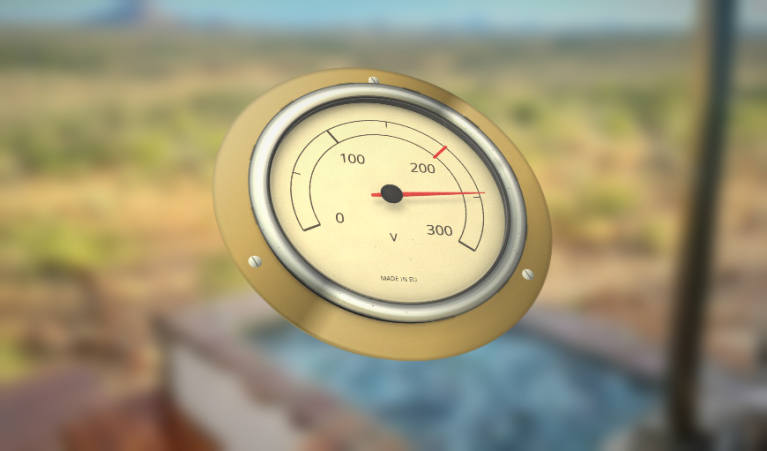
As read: 250 (V)
